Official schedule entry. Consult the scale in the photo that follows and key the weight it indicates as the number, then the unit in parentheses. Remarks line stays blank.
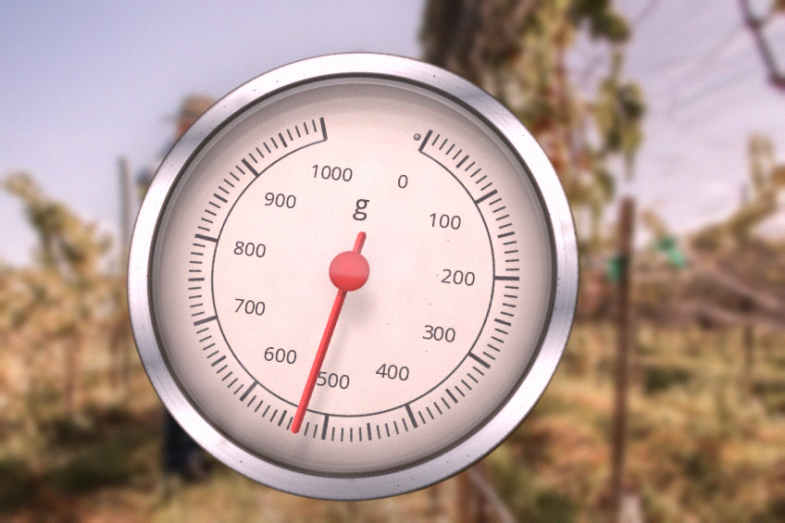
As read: 530 (g)
